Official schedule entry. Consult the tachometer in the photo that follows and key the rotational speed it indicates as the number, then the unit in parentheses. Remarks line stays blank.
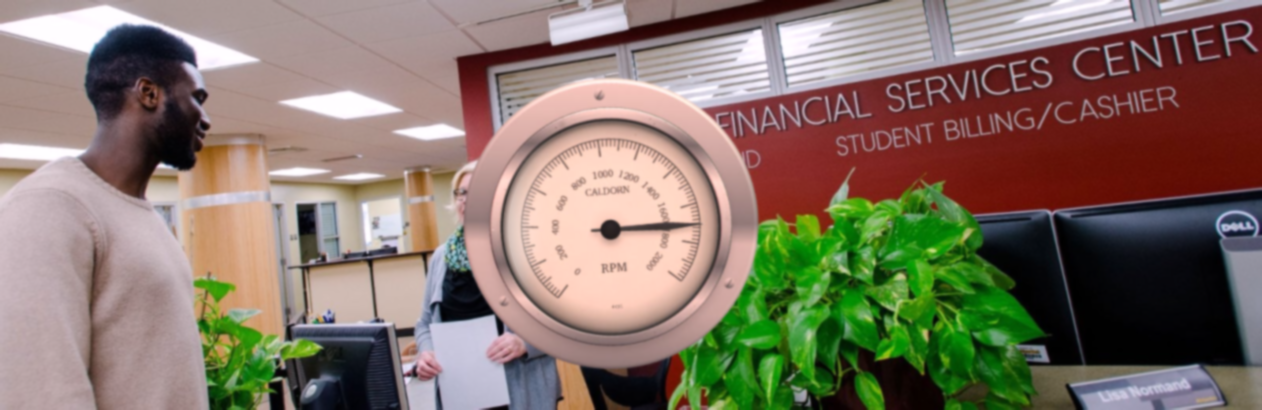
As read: 1700 (rpm)
